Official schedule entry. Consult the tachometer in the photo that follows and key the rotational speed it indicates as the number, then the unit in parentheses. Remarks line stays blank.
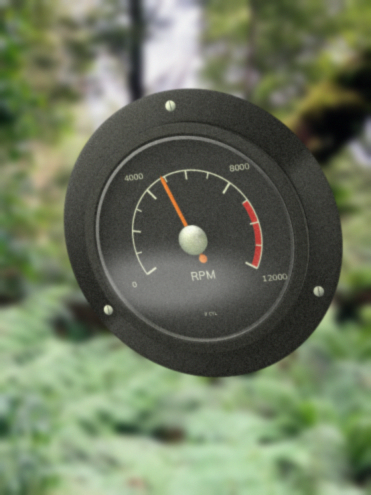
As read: 5000 (rpm)
